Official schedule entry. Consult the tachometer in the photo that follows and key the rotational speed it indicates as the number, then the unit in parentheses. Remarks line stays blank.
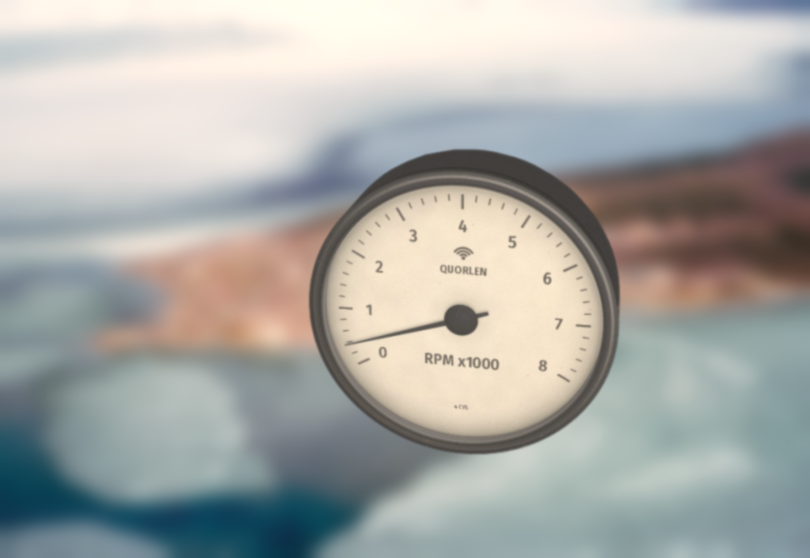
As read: 400 (rpm)
